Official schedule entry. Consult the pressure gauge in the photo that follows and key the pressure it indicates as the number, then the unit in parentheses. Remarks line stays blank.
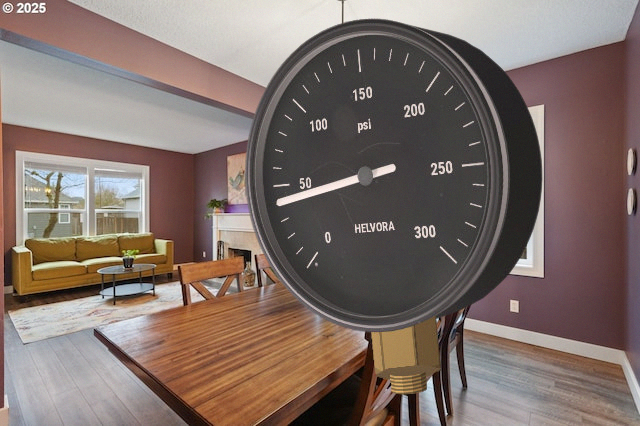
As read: 40 (psi)
